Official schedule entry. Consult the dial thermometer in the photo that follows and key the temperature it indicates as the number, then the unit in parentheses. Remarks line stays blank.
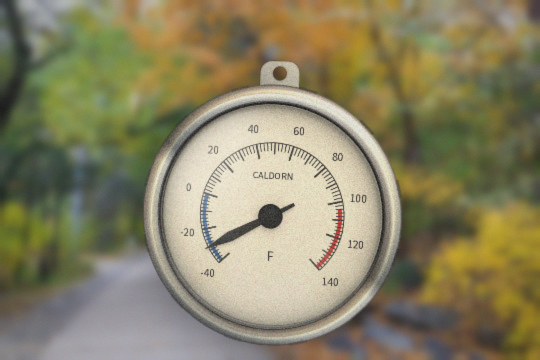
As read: -30 (°F)
